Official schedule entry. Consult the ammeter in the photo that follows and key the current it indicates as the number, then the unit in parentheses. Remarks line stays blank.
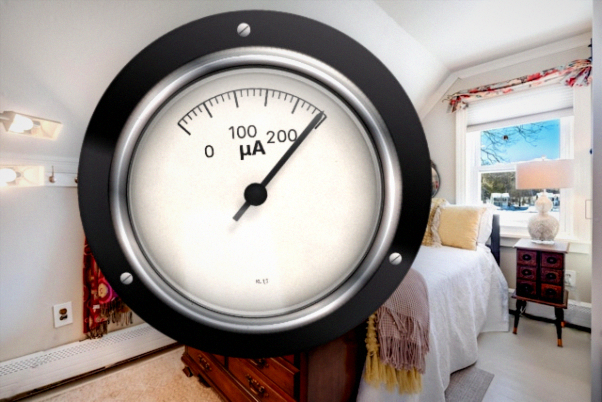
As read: 240 (µA)
